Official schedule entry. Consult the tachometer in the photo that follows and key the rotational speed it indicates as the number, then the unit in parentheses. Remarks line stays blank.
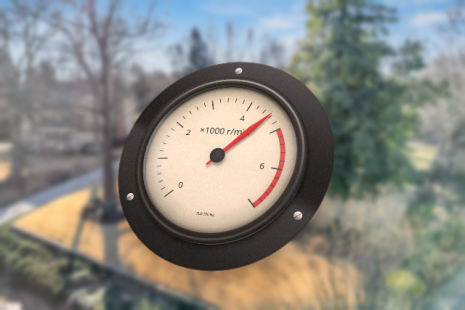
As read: 4600 (rpm)
